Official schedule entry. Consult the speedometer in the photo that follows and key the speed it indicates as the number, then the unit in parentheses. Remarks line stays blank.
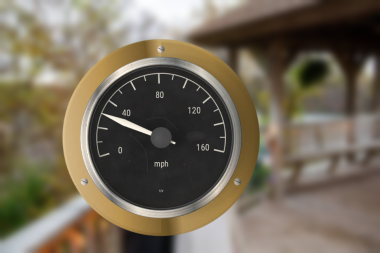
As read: 30 (mph)
